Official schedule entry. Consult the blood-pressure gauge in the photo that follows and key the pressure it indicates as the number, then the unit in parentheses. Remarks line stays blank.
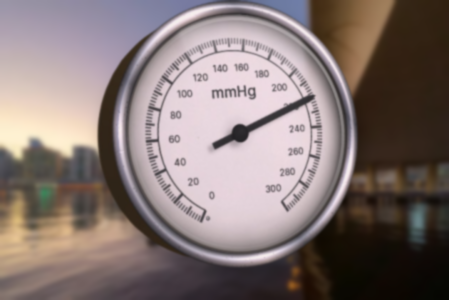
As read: 220 (mmHg)
